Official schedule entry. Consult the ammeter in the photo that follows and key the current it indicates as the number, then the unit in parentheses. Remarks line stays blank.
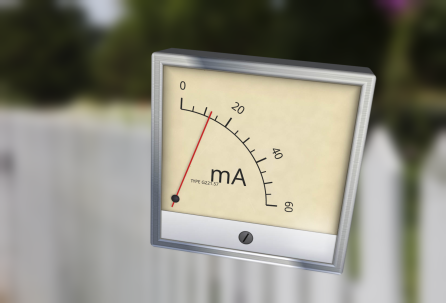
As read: 12.5 (mA)
